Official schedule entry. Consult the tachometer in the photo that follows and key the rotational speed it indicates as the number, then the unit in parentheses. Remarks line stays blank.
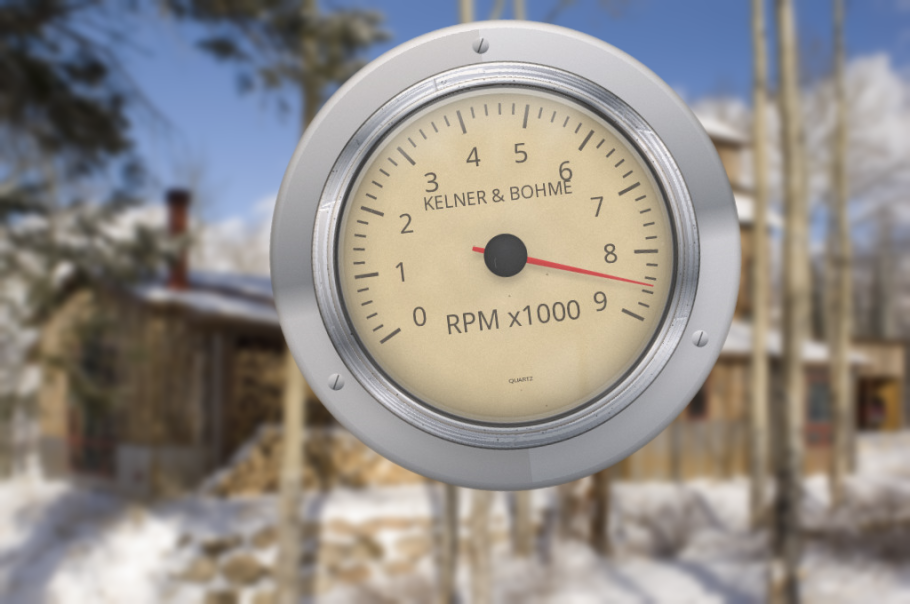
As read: 8500 (rpm)
